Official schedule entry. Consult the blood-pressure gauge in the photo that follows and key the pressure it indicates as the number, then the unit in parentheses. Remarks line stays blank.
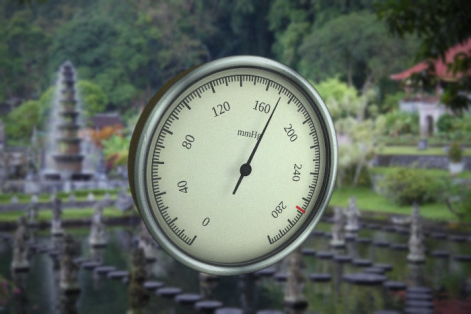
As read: 170 (mmHg)
